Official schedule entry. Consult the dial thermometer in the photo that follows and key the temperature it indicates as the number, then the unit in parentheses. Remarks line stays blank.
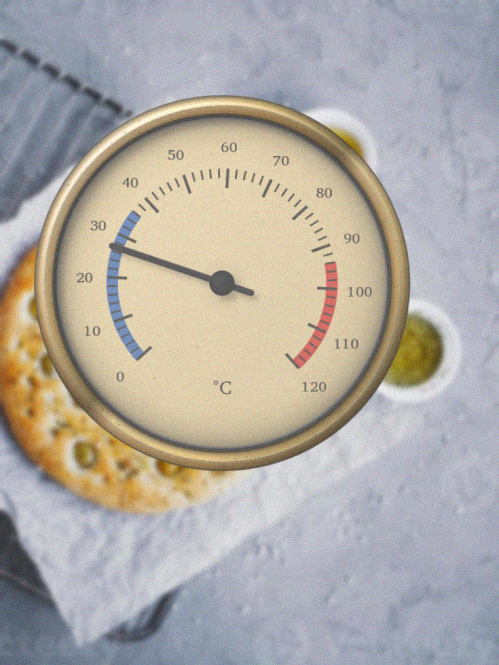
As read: 27 (°C)
